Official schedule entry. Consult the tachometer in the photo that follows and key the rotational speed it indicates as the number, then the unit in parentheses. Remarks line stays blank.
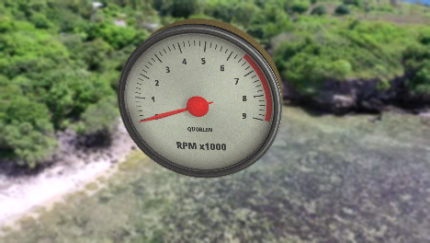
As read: 0 (rpm)
